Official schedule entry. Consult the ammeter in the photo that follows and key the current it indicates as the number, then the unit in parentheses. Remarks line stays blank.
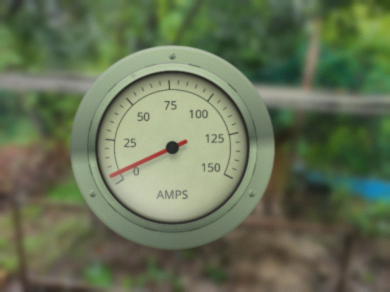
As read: 5 (A)
